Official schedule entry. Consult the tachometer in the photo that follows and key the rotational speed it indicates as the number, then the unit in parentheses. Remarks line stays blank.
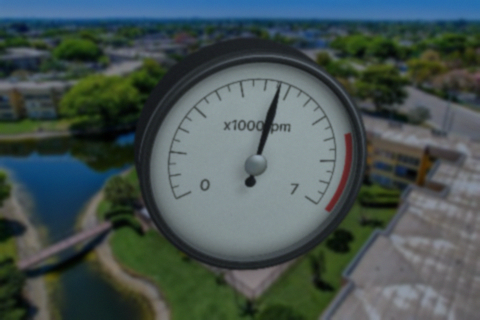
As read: 3750 (rpm)
